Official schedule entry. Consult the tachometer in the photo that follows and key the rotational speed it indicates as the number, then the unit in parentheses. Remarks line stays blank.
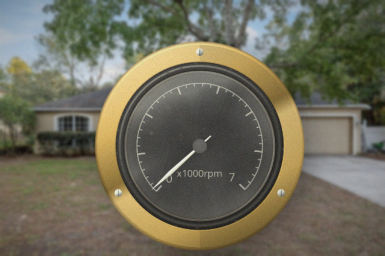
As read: 100 (rpm)
